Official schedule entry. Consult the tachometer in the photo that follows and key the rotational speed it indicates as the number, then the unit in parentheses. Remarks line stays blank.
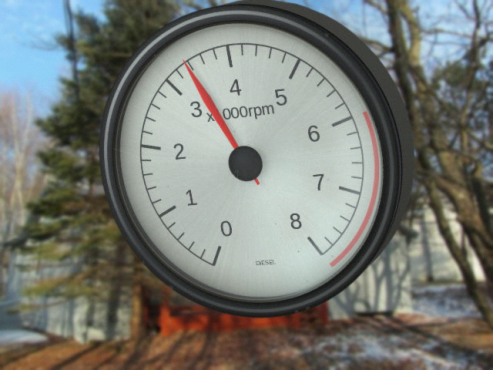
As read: 3400 (rpm)
